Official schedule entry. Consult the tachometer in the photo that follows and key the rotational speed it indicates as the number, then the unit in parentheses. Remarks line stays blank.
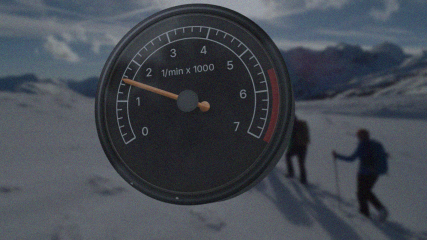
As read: 1500 (rpm)
